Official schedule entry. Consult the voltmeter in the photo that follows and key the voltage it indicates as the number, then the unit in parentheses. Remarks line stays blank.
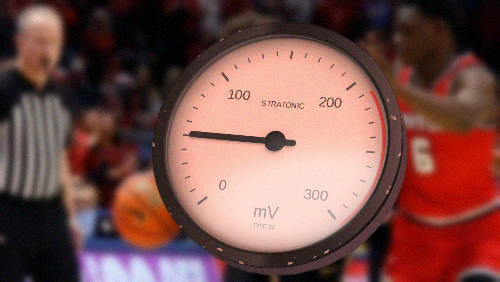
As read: 50 (mV)
